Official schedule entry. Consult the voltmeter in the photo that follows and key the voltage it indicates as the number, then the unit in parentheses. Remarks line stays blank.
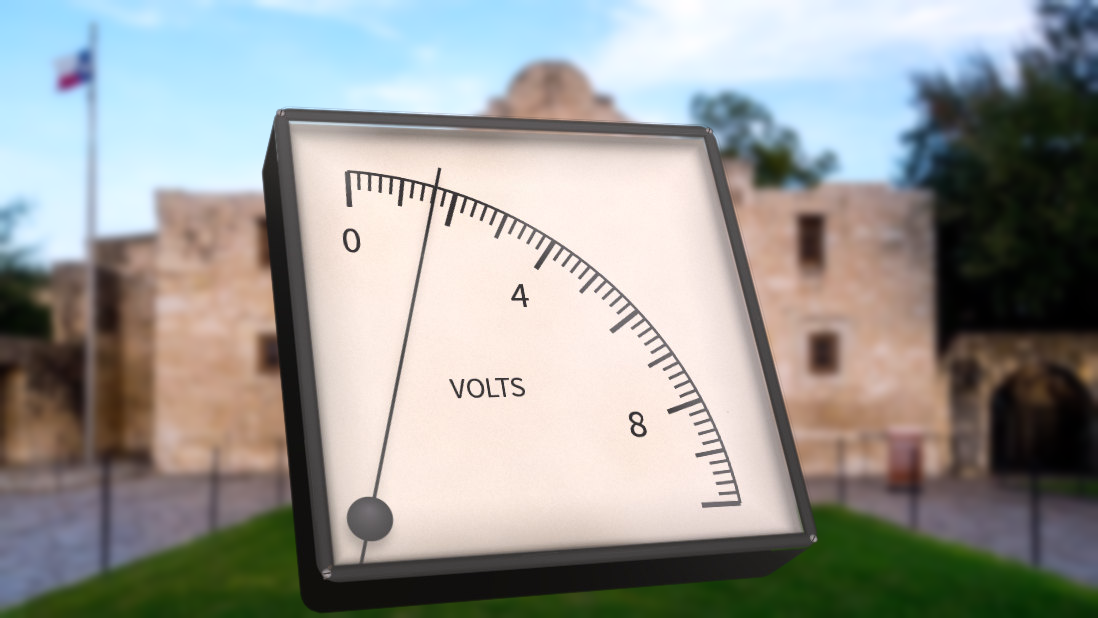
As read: 1.6 (V)
